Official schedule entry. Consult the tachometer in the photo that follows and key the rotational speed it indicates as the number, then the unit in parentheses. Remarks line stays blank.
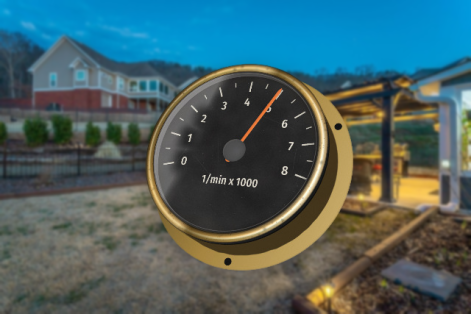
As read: 5000 (rpm)
